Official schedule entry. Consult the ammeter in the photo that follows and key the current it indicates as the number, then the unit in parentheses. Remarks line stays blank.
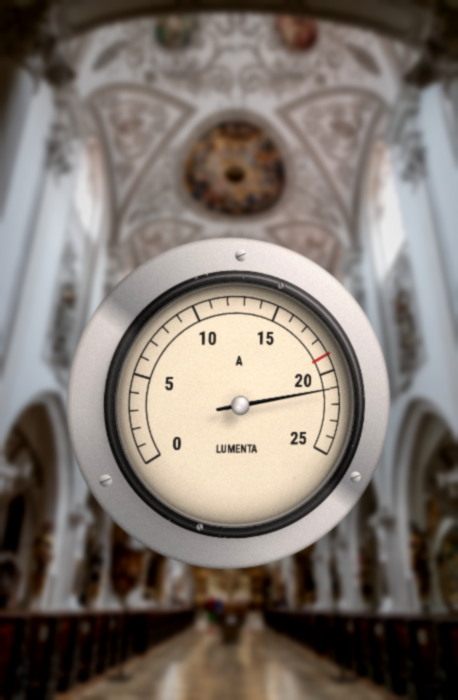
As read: 21 (A)
